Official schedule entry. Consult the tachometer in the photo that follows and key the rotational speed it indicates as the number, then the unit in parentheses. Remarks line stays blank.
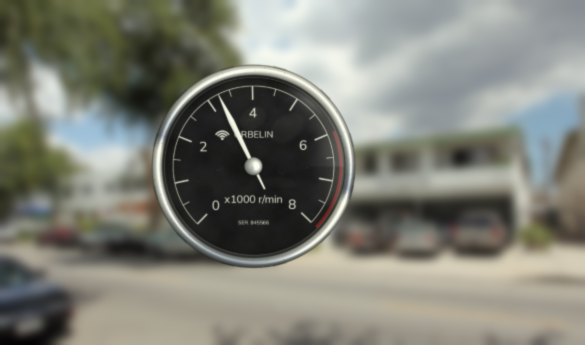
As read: 3250 (rpm)
